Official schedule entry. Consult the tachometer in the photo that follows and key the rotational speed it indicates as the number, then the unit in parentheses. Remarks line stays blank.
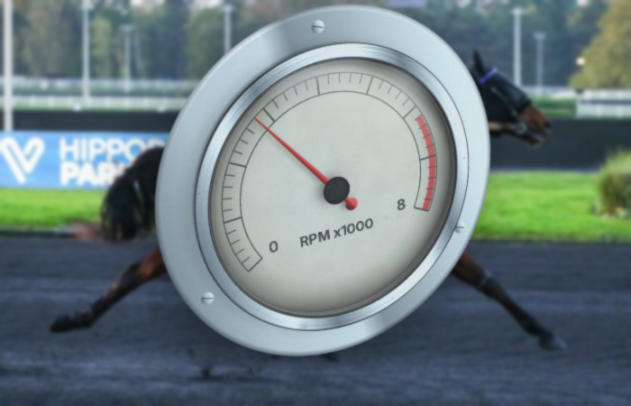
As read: 2800 (rpm)
